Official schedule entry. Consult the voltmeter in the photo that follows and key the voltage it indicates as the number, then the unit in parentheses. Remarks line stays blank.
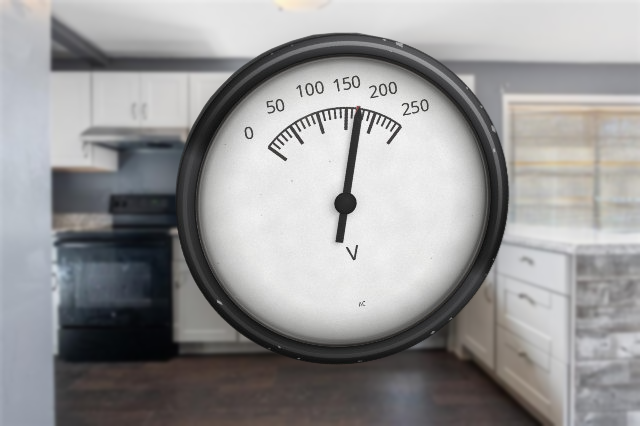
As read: 170 (V)
